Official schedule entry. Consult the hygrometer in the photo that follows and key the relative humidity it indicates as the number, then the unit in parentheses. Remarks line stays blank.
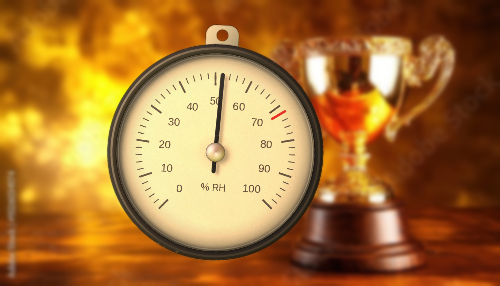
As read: 52 (%)
